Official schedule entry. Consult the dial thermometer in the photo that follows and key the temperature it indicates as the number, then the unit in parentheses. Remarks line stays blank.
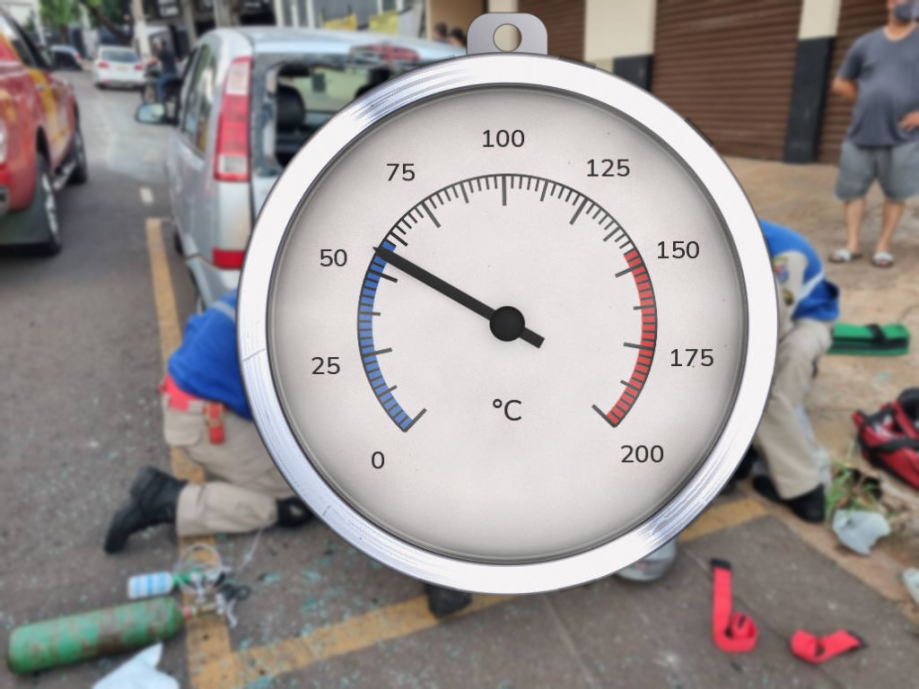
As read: 56.25 (°C)
